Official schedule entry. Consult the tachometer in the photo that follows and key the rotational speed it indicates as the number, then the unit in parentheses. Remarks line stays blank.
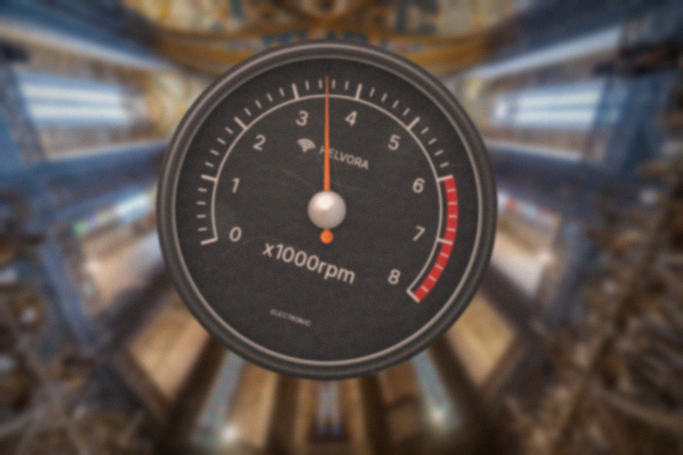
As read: 3500 (rpm)
